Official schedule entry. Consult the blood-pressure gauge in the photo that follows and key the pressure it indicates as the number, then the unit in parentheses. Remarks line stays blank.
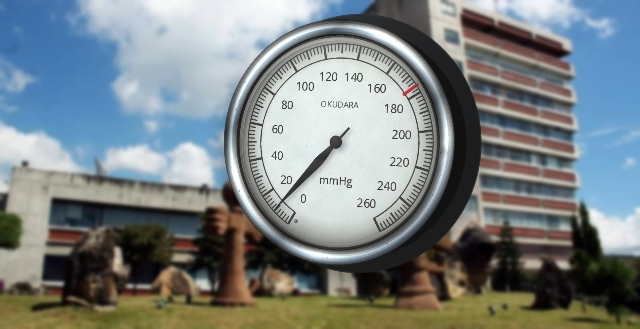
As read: 10 (mmHg)
